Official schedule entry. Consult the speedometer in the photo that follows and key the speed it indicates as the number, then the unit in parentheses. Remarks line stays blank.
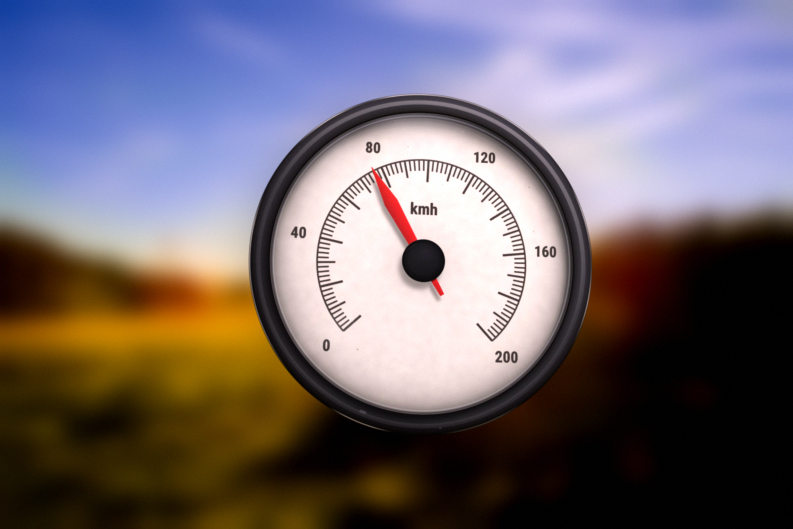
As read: 76 (km/h)
